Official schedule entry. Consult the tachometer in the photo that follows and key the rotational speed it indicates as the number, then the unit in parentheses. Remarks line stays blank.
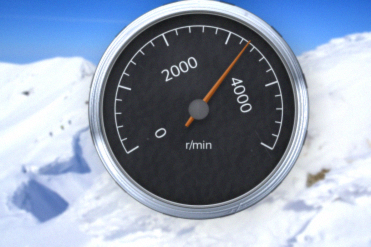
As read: 3300 (rpm)
